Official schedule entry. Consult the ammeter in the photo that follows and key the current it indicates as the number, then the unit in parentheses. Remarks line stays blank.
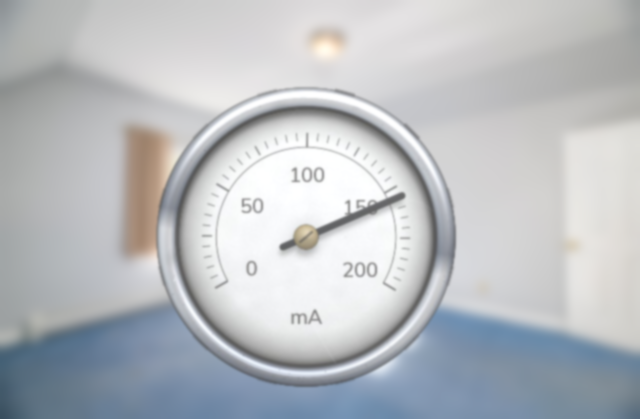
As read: 155 (mA)
